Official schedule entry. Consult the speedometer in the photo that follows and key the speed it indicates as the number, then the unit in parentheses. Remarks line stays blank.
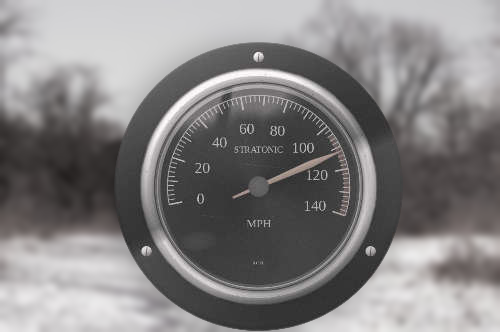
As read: 112 (mph)
